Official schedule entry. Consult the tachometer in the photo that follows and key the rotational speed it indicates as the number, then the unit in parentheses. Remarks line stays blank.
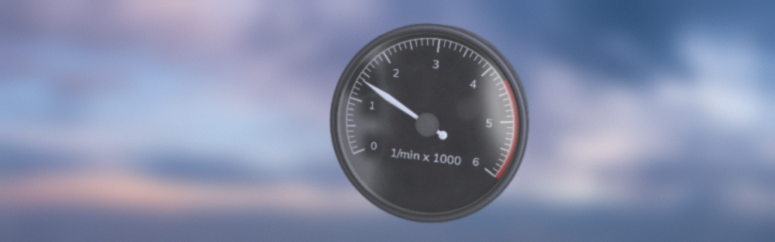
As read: 1400 (rpm)
